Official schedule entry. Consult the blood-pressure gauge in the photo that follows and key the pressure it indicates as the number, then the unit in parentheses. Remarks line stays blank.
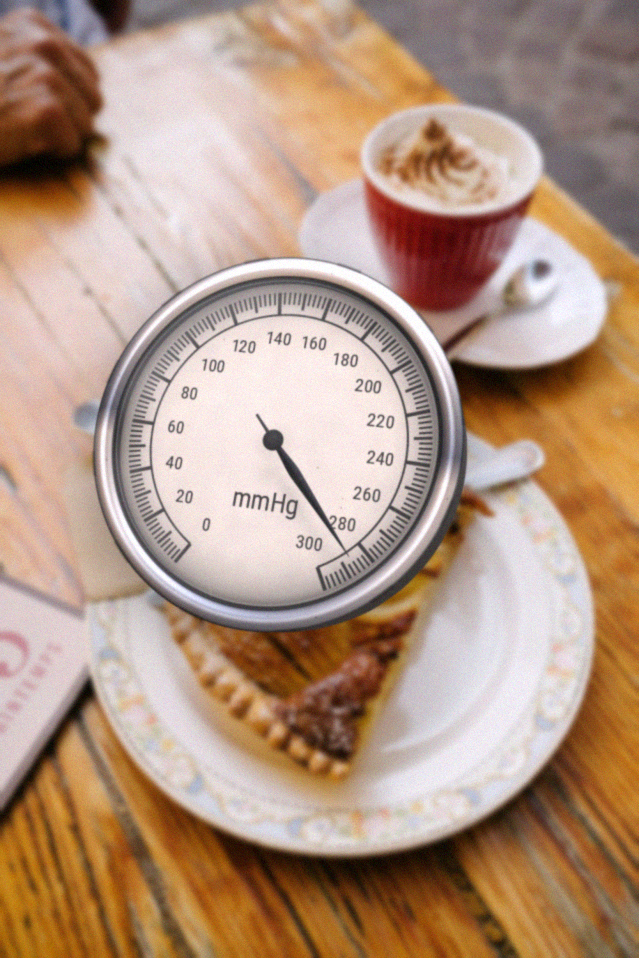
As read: 286 (mmHg)
